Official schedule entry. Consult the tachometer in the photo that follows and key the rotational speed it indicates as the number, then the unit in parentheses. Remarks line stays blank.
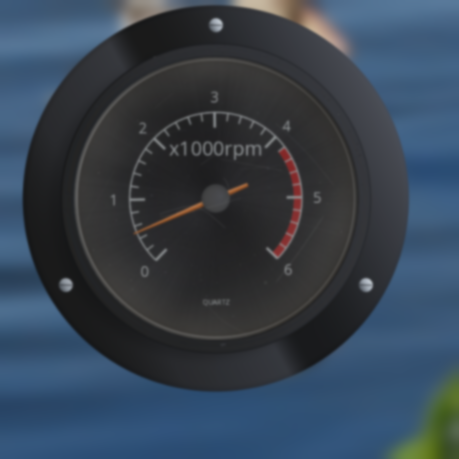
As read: 500 (rpm)
